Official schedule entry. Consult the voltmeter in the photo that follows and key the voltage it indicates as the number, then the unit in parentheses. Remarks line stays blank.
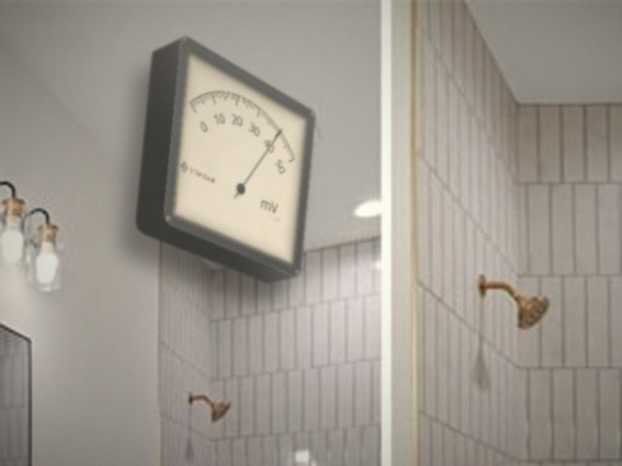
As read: 40 (mV)
